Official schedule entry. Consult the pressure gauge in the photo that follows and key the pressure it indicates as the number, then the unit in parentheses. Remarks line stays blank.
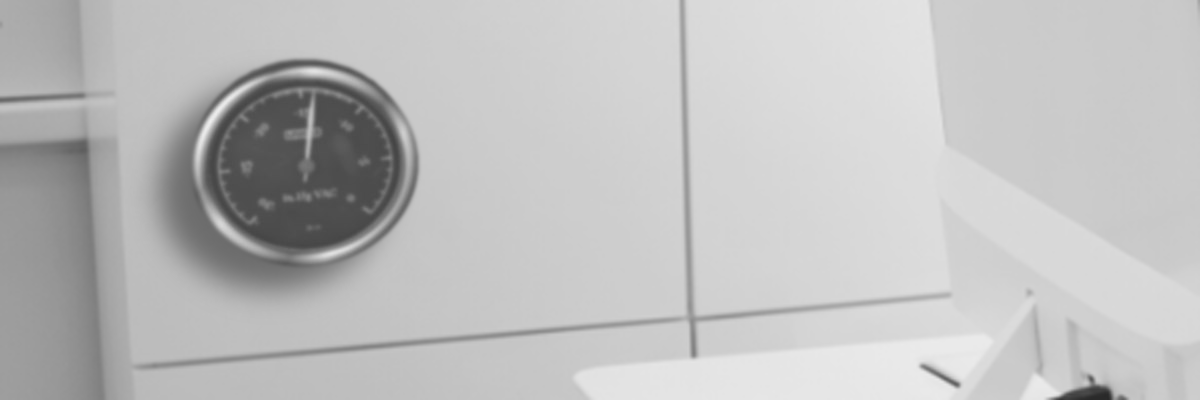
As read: -14 (inHg)
